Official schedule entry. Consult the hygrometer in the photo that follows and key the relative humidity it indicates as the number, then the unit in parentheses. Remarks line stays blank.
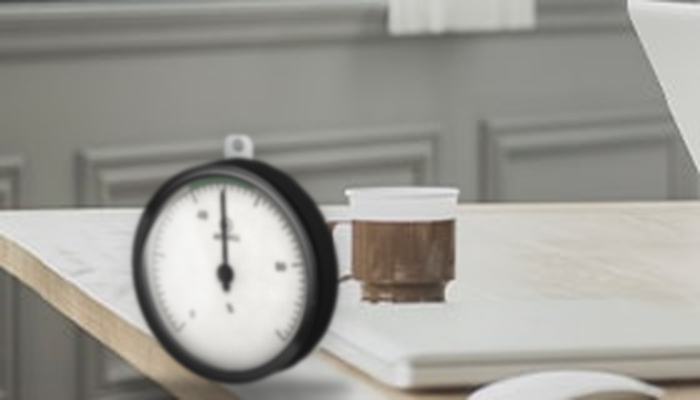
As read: 50 (%)
